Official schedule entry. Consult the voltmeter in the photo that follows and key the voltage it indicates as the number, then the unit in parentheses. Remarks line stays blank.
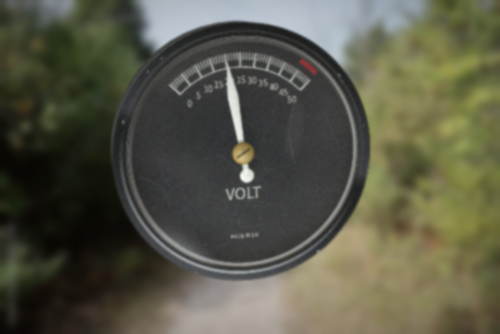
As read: 20 (V)
